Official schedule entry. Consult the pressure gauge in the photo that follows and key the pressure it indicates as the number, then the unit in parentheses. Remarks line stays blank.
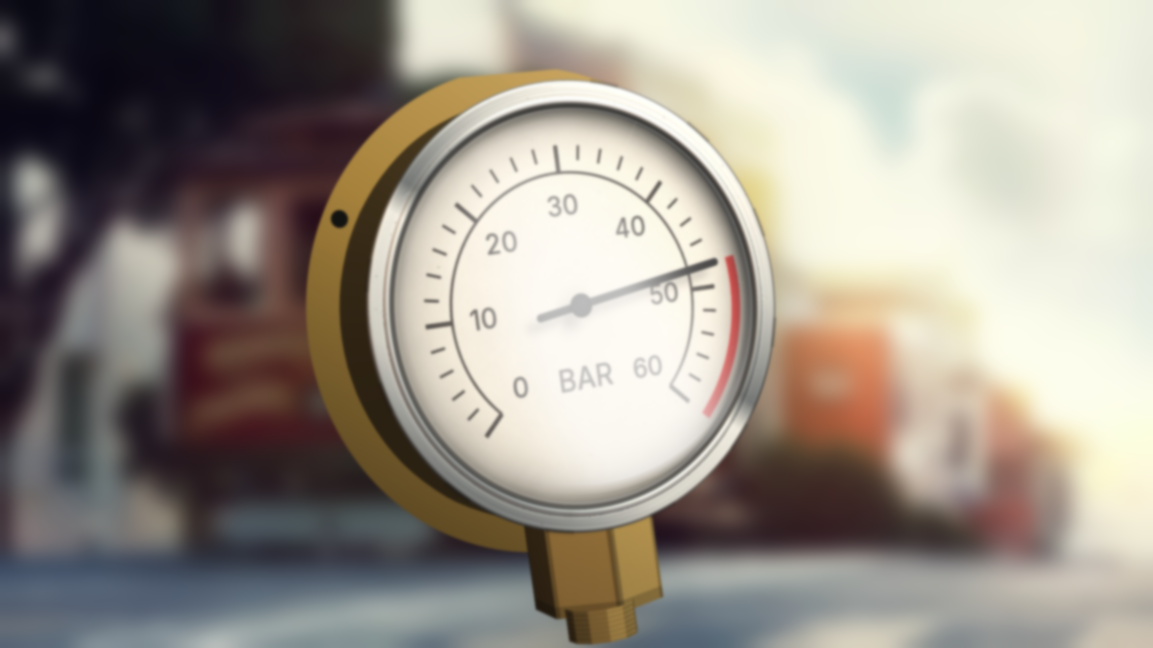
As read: 48 (bar)
